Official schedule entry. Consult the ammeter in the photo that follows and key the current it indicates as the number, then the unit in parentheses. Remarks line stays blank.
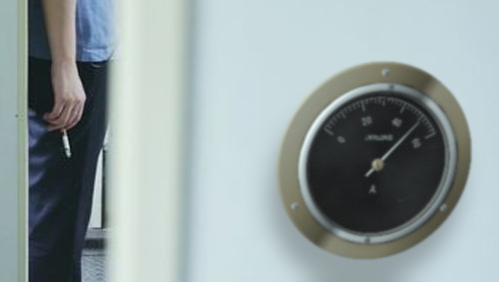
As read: 50 (A)
